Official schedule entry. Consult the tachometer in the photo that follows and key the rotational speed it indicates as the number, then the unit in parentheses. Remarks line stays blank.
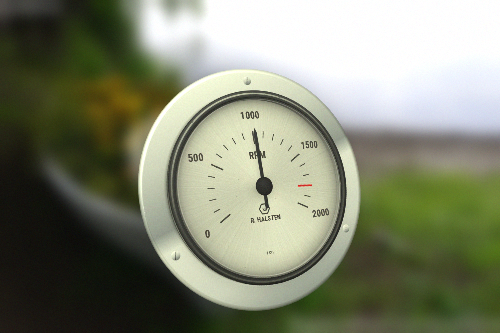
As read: 1000 (rpm)
